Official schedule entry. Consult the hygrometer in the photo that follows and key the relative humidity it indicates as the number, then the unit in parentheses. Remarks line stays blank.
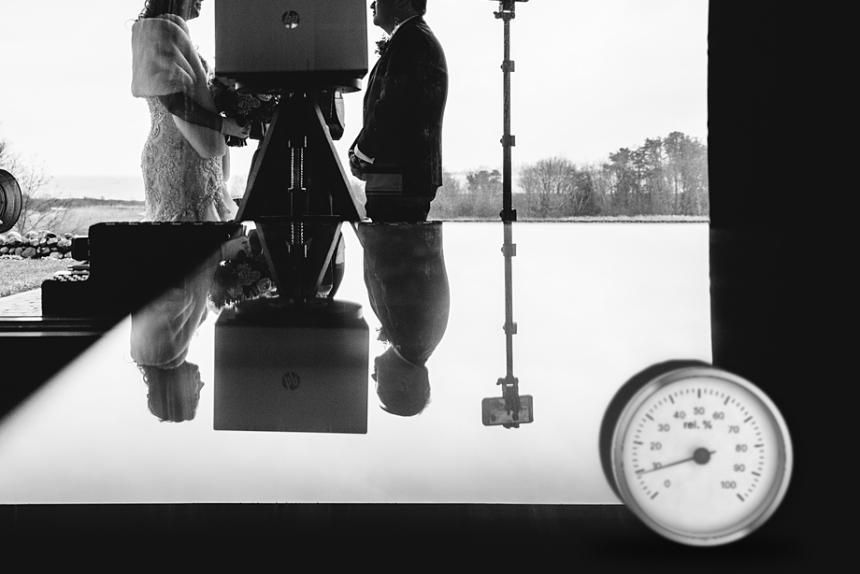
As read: 10 (%)
